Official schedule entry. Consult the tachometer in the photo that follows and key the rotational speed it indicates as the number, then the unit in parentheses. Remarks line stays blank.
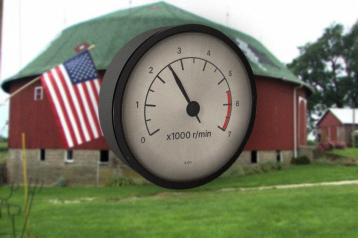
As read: 2500 (rpm)
